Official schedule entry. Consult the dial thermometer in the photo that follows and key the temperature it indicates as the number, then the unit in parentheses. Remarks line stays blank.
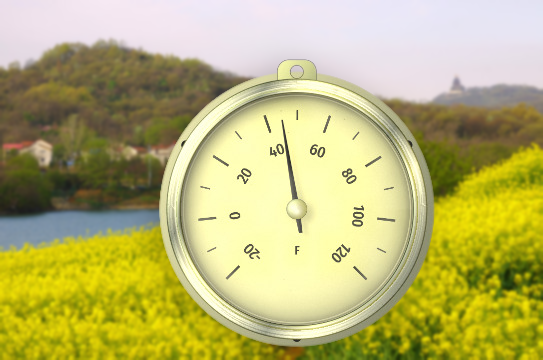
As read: 45 (°F)
